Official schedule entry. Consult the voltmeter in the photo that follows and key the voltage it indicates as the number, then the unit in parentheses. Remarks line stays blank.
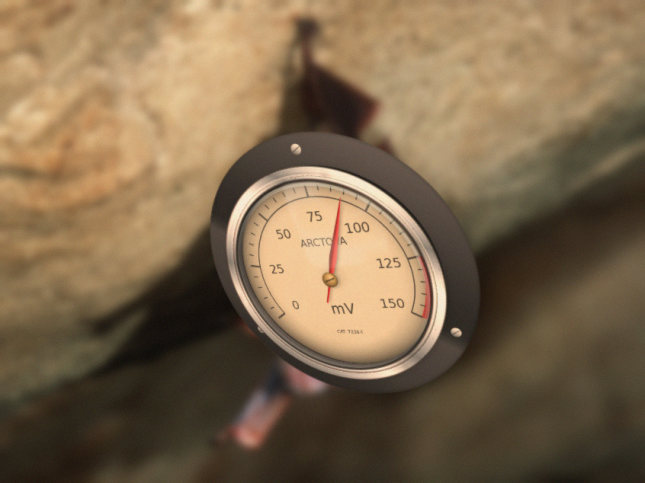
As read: 90 (mV)
